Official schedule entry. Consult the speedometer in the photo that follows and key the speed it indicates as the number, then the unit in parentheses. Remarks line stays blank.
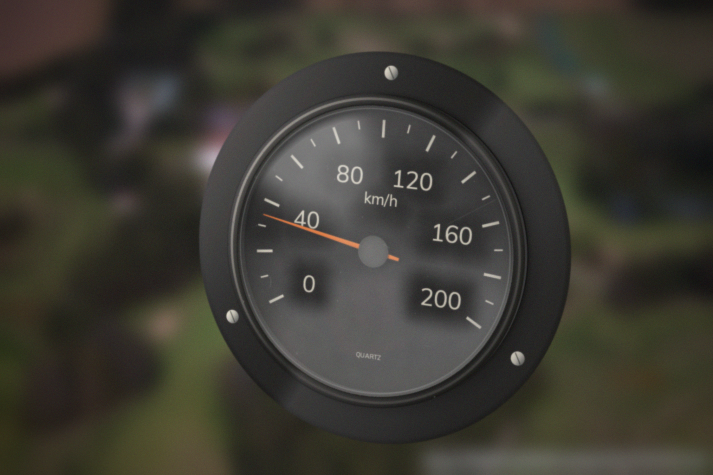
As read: 35 (km/h)
